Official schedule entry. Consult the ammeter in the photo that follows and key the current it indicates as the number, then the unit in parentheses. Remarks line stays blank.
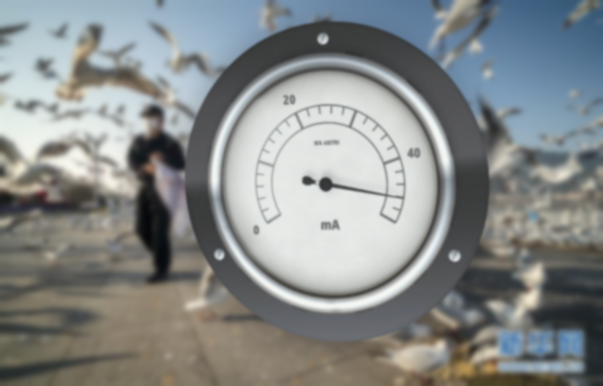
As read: 46 (mA)
